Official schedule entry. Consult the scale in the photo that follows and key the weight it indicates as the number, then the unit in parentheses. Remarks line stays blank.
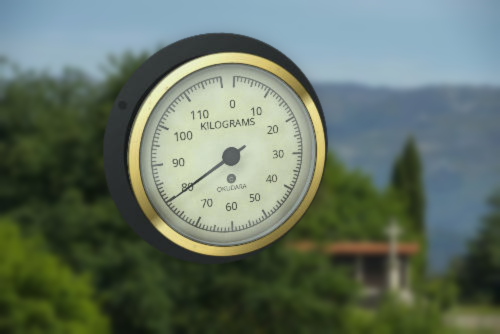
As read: 80 (kg)
